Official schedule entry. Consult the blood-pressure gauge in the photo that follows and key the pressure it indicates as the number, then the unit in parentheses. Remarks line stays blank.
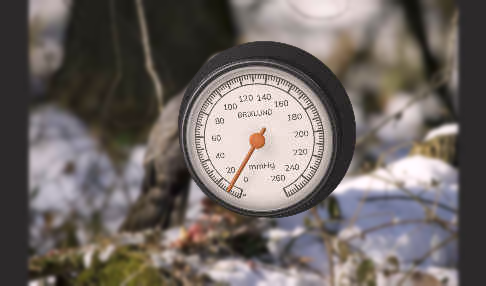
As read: 10 (mmHg)
